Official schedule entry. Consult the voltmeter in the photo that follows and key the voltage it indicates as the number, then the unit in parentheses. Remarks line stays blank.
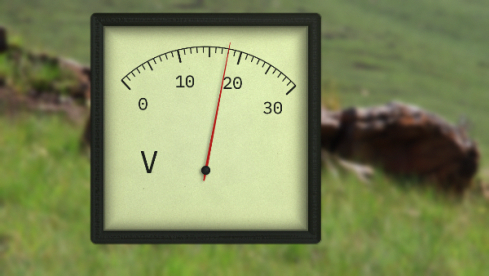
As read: 18 (V)
